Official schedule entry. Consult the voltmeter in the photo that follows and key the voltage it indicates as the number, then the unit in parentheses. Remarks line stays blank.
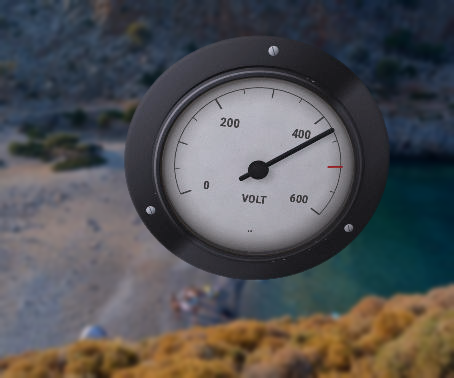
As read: 425 (V)
